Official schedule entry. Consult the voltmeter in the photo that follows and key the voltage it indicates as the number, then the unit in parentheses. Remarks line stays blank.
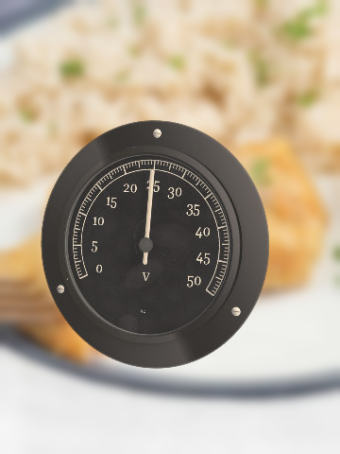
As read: 25 (V)
